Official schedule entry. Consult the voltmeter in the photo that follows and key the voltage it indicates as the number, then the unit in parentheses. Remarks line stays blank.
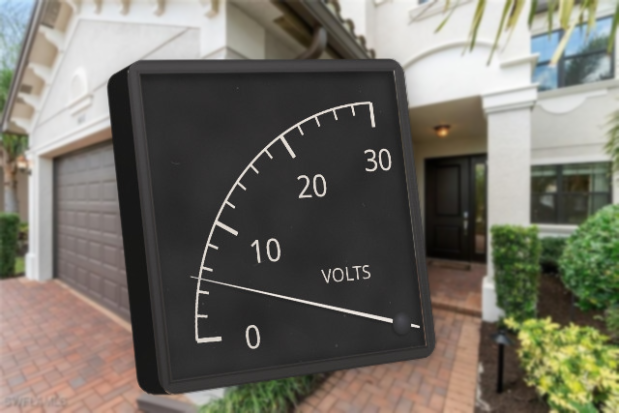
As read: 5 (V)
